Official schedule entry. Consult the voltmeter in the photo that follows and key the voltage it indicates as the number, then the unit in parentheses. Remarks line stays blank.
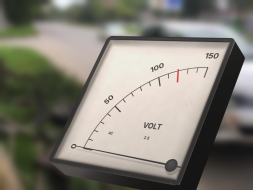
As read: 0 (V)
